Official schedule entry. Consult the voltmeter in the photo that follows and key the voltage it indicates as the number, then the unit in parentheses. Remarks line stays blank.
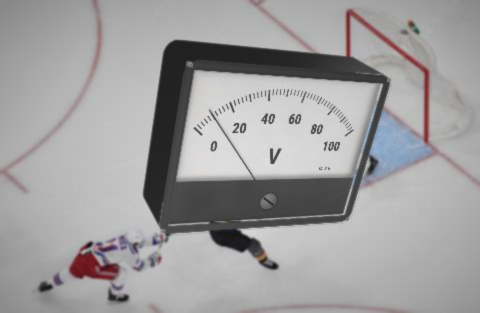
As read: 10 (V)
